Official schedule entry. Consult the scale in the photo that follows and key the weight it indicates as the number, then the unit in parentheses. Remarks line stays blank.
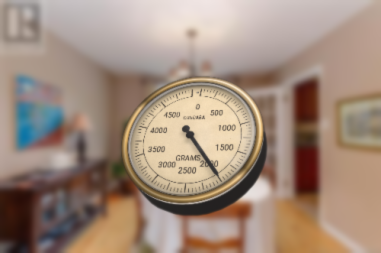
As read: 2000 (g)
